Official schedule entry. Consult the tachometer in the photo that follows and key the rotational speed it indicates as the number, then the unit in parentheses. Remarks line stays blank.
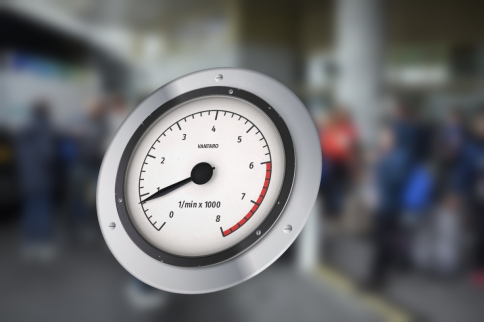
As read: 800 (rpm)
